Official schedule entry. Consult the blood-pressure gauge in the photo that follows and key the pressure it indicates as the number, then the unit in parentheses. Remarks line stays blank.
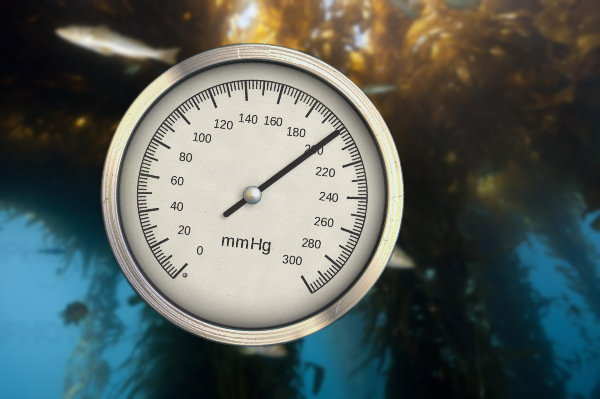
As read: 200 (mmHg)
